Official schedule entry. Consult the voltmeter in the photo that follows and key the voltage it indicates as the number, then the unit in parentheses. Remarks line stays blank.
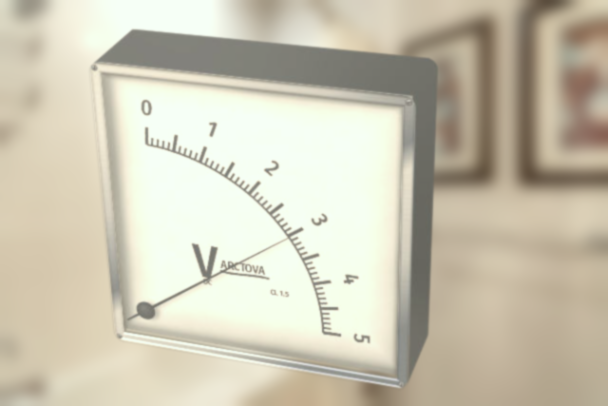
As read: 3 (V)
